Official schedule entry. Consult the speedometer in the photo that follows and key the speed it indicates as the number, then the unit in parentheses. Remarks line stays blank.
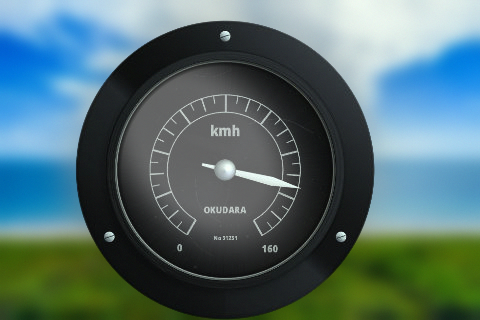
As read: 135 (km/h)
